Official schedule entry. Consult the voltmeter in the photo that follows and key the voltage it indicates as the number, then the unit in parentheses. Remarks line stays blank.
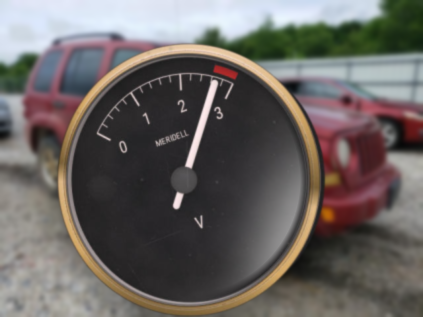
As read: 2.7 (V)
